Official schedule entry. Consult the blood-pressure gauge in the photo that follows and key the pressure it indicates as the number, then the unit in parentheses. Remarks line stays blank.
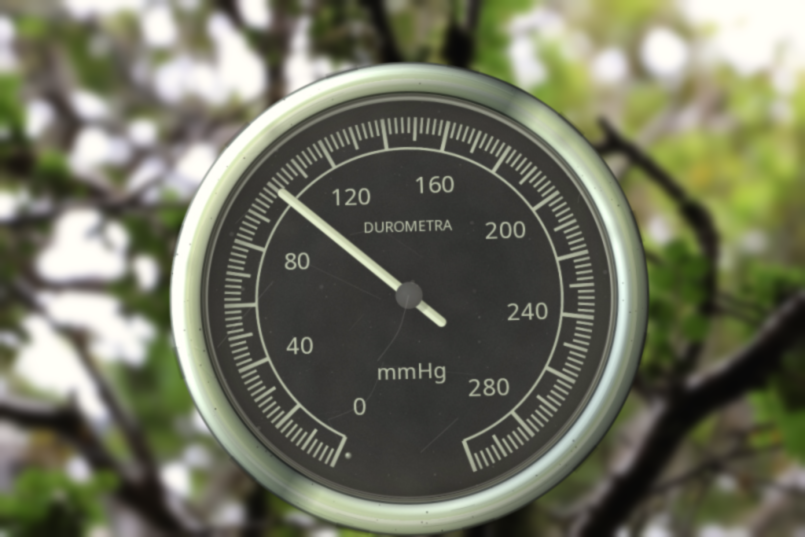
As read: 100 (mmHg)
